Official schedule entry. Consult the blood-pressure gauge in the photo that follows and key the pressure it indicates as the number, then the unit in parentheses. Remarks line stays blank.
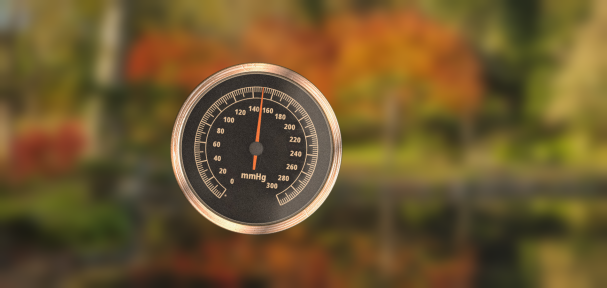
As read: 150 (mmHg)
